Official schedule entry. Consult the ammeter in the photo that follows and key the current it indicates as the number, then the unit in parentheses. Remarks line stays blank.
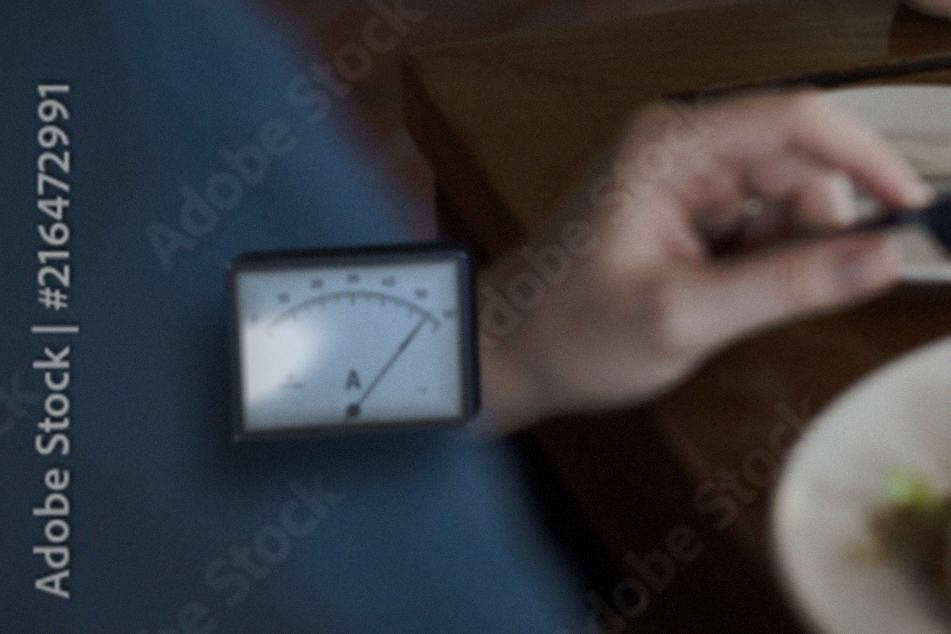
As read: 55 (A)
